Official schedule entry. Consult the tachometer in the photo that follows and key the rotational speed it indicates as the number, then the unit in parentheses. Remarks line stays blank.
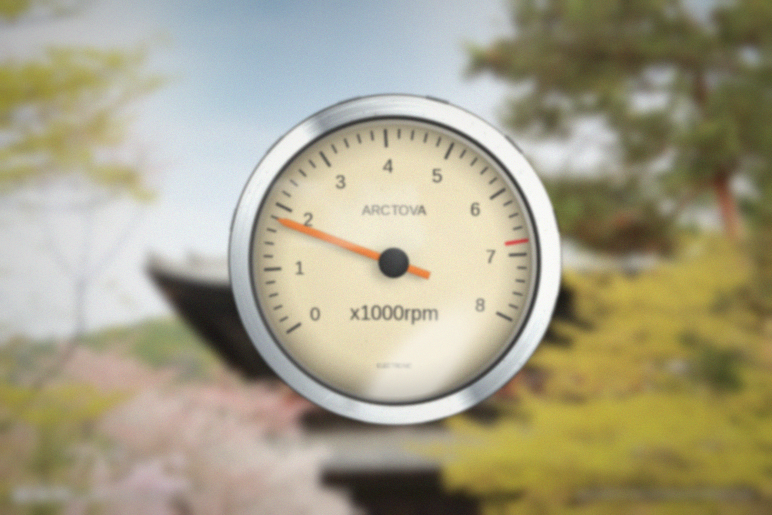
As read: 1800 (rpm)
